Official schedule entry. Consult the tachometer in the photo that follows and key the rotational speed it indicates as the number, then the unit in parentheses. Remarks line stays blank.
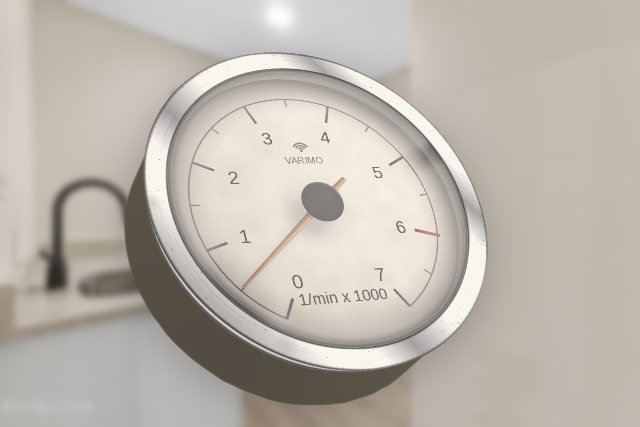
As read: 500 (rpm)
